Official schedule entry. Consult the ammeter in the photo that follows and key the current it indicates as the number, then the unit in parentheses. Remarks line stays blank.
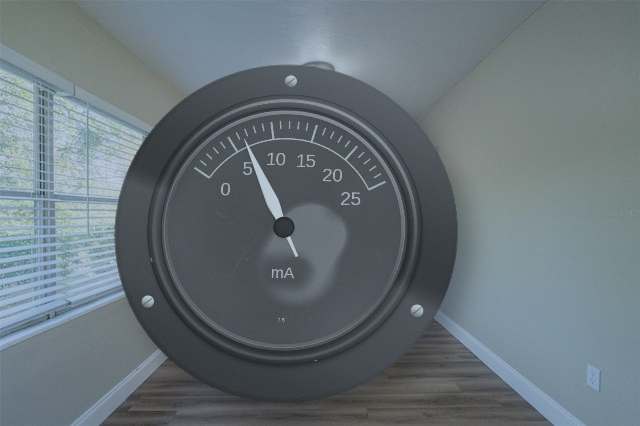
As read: 6.5 (mA)
